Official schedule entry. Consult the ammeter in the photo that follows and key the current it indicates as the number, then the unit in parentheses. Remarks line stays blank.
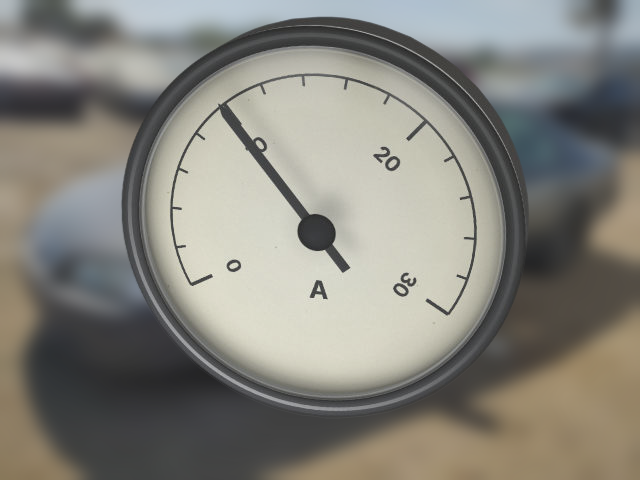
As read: 10 (A)
